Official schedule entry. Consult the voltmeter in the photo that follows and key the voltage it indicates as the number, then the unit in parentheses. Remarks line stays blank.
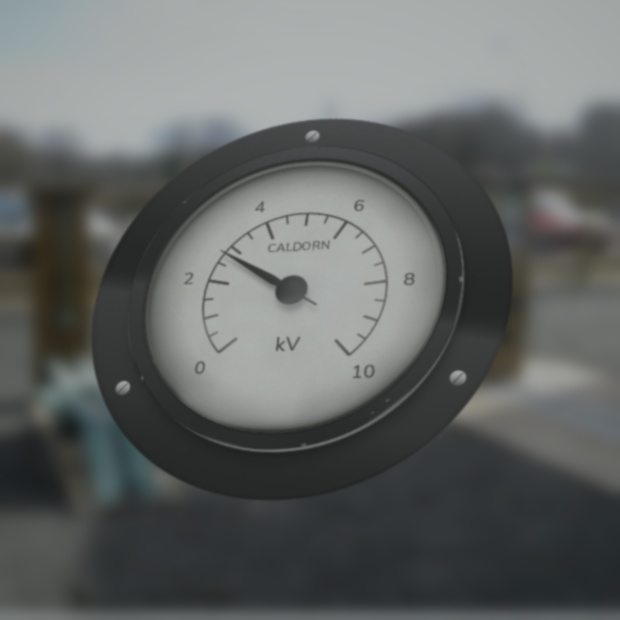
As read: 2.75 (kV)
